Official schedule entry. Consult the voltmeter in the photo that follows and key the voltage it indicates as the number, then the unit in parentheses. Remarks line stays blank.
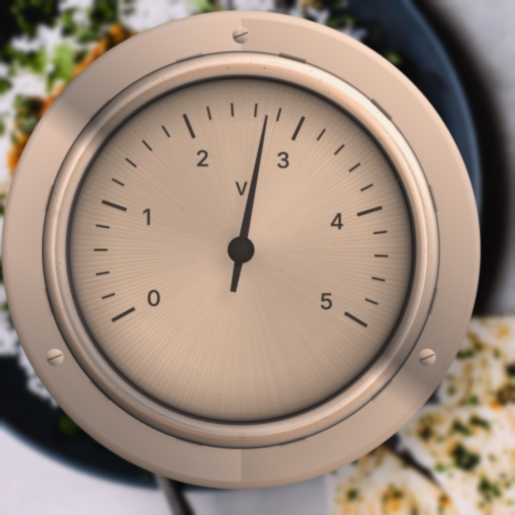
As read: 2.7 (V)
